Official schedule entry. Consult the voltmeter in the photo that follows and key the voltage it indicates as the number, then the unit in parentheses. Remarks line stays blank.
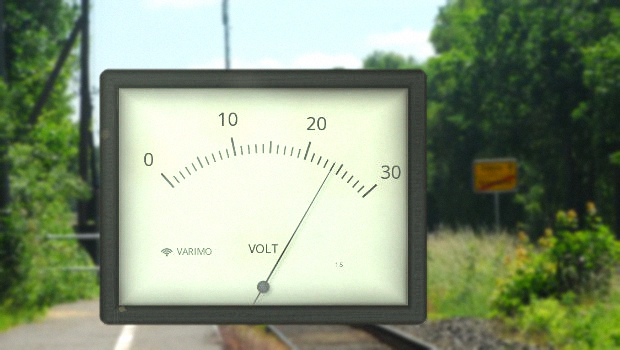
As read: 24 (V)
